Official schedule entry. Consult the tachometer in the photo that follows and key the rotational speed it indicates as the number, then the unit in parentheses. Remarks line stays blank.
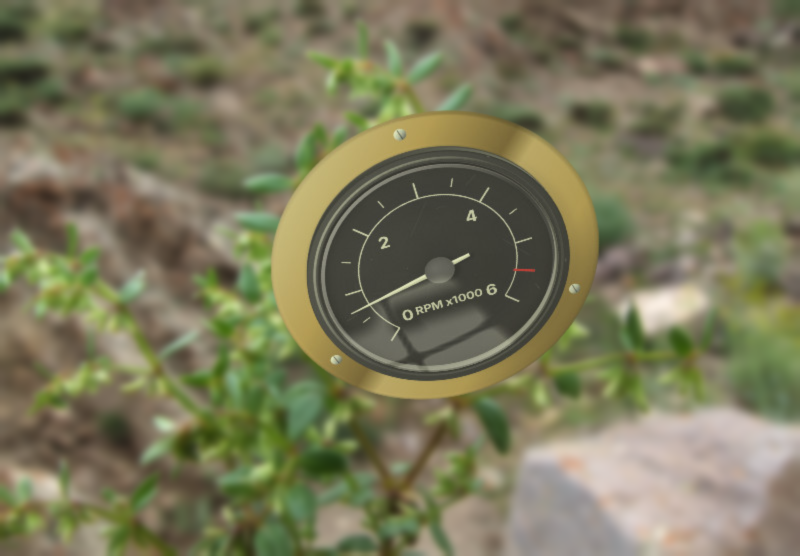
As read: 750 (rpm)
